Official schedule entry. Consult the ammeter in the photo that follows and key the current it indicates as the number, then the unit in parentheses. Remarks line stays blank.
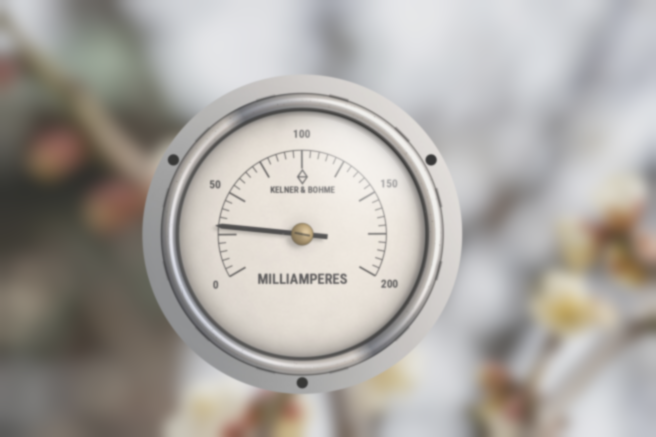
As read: 30 (mA)
